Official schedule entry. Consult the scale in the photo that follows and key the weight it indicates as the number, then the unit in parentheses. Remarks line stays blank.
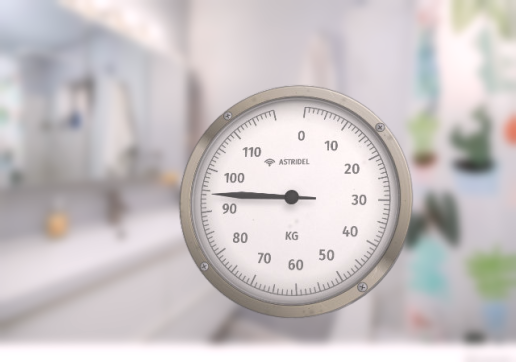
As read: 94 (kg)
